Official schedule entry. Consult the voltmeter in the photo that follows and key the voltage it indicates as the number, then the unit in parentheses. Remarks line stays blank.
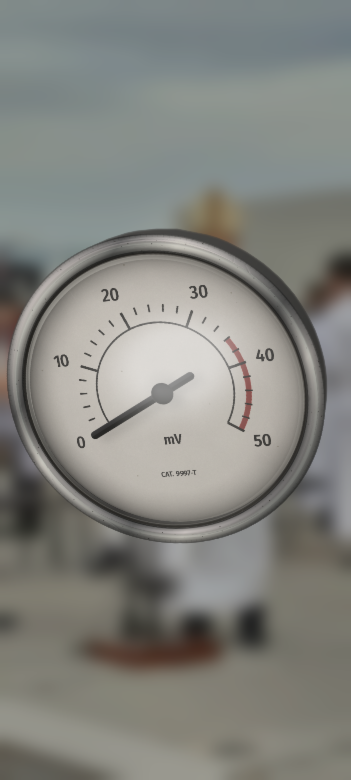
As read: 0 (mV)
